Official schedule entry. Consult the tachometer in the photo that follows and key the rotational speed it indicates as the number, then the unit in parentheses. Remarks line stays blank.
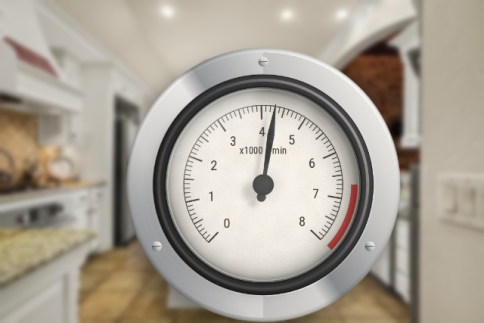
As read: 4300 (rpm)
